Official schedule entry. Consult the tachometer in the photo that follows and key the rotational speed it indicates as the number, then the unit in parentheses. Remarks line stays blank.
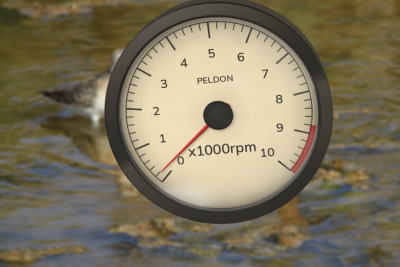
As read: 200 (rpm)
